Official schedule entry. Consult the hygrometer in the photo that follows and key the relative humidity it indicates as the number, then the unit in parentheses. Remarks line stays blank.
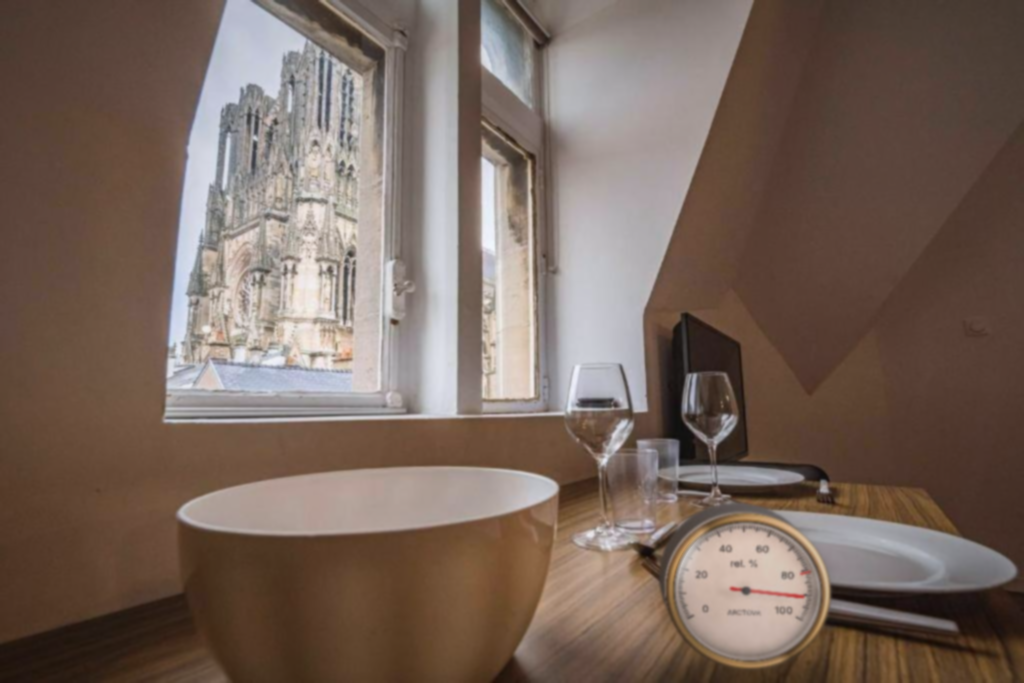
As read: 90 (%)
